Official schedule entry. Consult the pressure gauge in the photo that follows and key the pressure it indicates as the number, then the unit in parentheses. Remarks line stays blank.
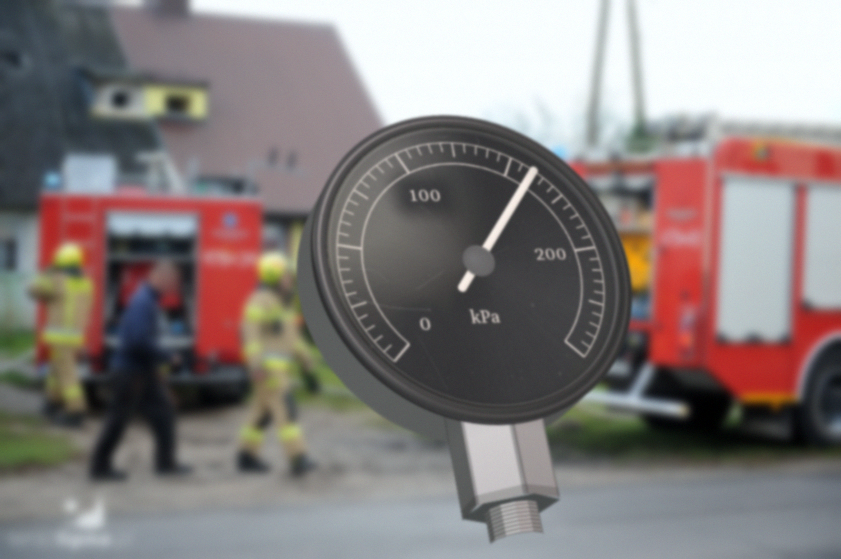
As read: 160 (kPa)
